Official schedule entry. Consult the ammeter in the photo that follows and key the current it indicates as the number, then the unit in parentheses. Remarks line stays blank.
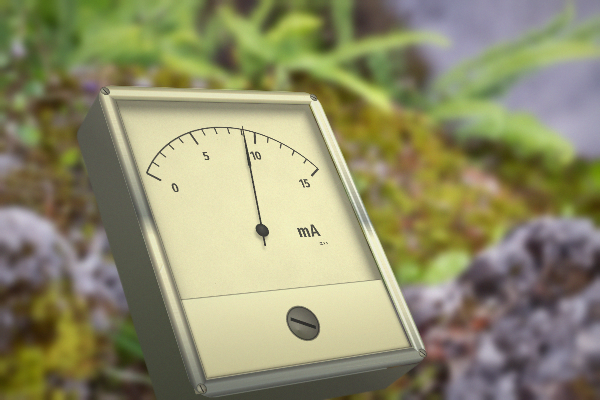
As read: 9 (mA)
